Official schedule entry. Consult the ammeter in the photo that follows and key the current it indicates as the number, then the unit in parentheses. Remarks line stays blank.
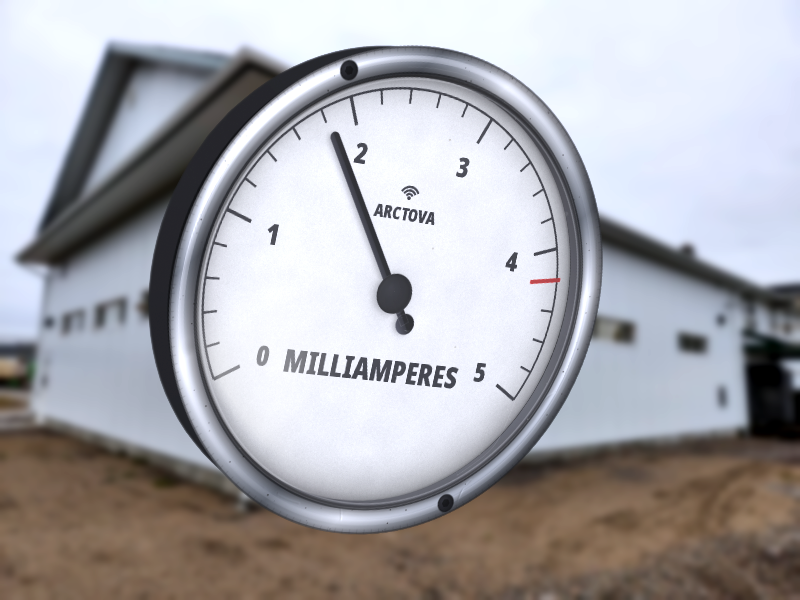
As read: 1.8 (mA)
